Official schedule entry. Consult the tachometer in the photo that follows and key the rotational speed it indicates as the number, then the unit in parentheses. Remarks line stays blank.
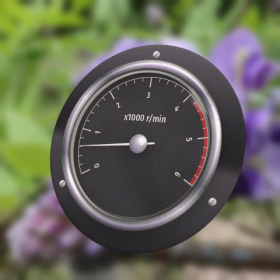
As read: 600 (rpm)
